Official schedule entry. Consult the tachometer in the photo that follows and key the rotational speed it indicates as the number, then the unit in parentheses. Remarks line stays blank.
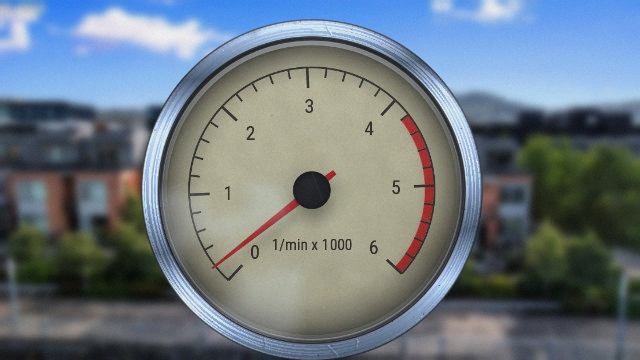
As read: 200 (rpm)
